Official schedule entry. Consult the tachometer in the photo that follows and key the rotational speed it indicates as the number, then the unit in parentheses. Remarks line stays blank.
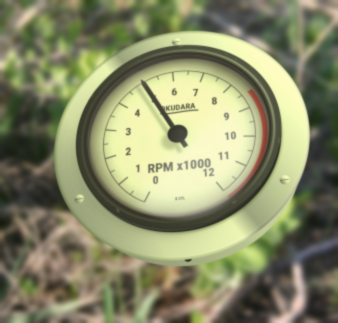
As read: 5000 (rpm)
